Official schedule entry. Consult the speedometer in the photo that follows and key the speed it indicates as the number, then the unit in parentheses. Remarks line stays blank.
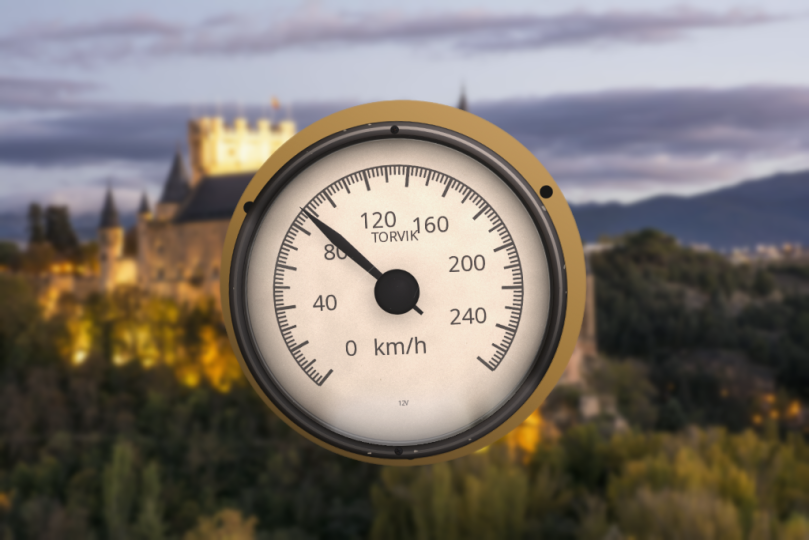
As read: 88 (km/h)
